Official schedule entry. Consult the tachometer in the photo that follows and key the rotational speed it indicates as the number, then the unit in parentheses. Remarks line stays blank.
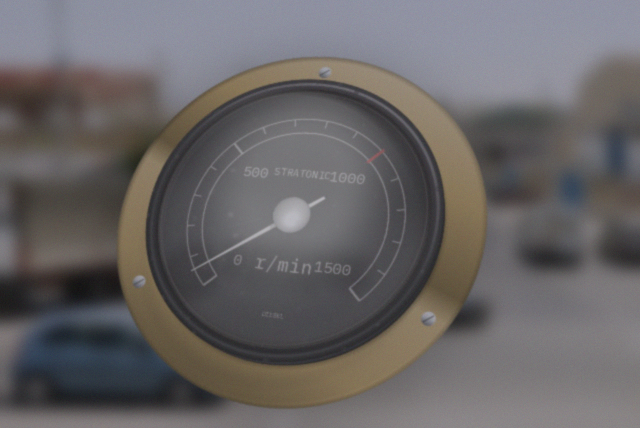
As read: 50 (rpm)
